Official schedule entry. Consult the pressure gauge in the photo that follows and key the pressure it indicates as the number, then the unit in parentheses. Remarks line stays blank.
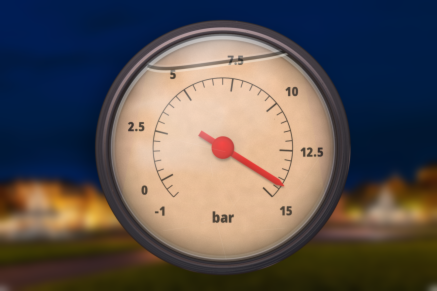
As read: 14.25 (bar)
